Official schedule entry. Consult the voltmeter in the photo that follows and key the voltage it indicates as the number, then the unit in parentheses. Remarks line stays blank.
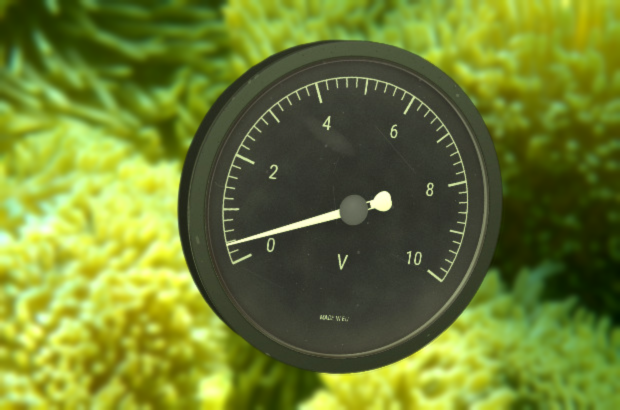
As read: 0.4 (V)
